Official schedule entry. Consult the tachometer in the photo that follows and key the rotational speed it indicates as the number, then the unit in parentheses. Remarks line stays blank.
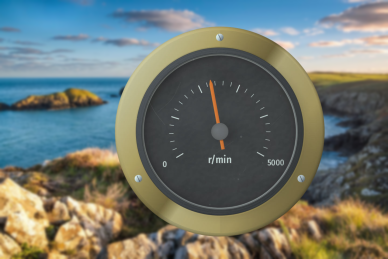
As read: 2300 (rpm)
